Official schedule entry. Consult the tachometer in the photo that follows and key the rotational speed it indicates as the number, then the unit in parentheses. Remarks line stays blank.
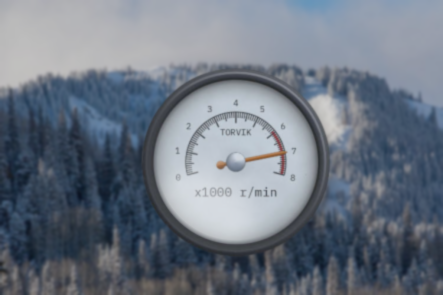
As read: 7000 (rpm)
